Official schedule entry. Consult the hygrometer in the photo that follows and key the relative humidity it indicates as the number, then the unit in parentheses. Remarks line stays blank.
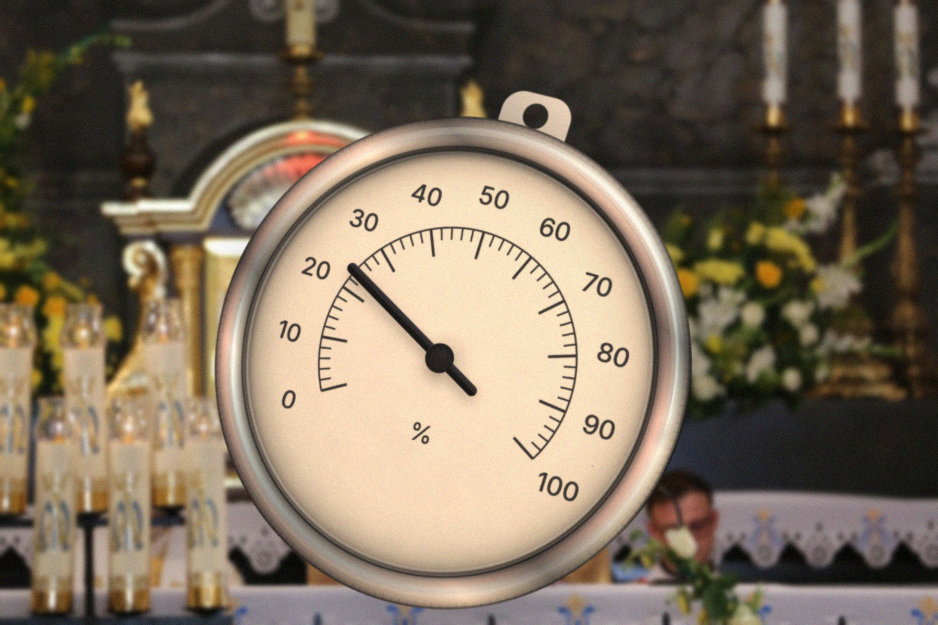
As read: 24 (%)
